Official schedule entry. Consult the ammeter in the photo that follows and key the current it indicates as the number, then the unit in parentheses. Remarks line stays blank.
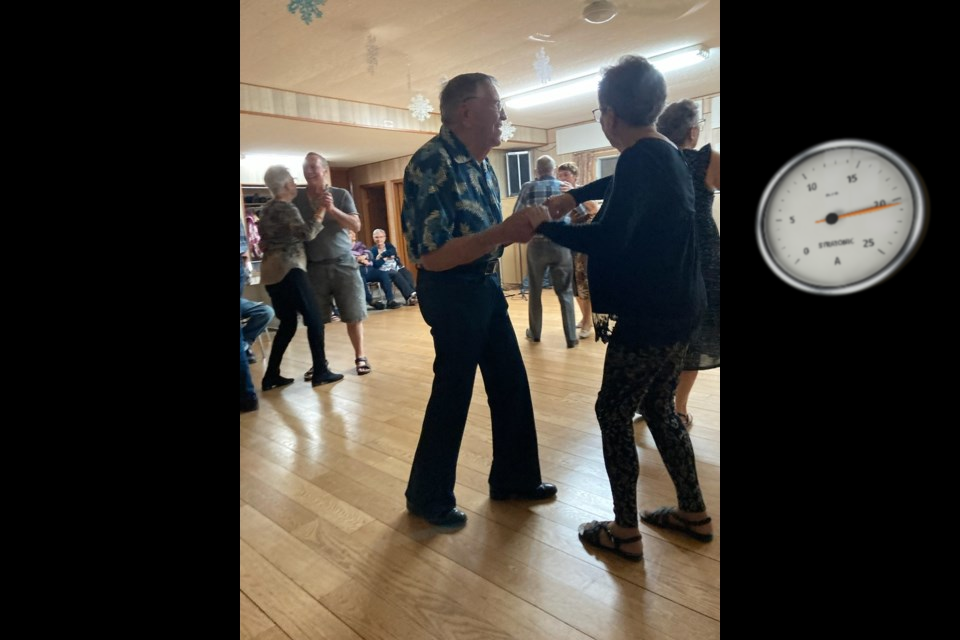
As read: 20.5 (A)
